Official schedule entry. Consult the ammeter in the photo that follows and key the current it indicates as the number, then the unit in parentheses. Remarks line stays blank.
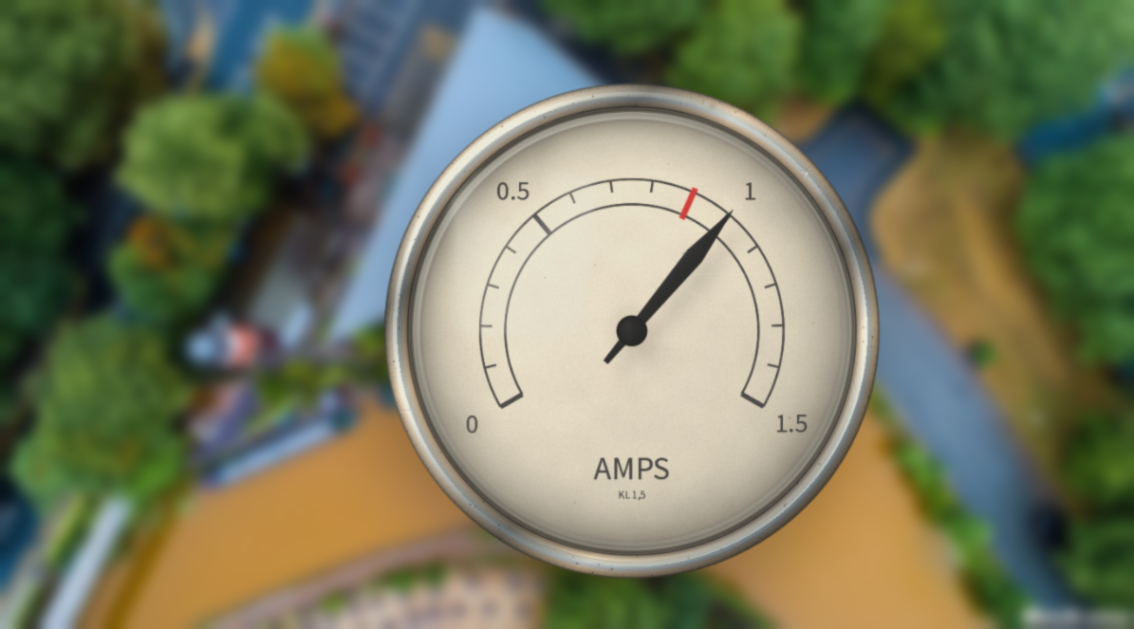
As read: 1 (A)
